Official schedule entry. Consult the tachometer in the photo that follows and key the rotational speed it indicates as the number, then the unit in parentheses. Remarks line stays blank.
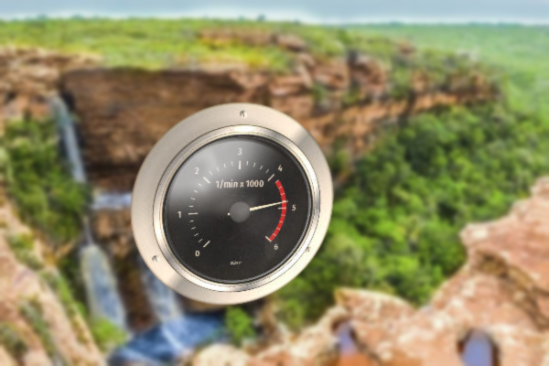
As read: 4800 (rpm)
